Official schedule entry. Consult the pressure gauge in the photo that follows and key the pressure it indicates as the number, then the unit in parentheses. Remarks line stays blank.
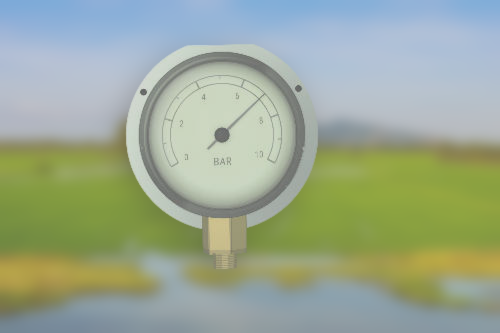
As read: 7 (bar)
